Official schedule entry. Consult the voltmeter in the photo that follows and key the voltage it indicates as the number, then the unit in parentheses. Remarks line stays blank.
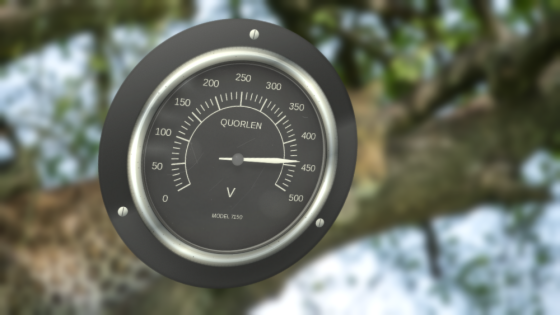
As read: 440 (V)
